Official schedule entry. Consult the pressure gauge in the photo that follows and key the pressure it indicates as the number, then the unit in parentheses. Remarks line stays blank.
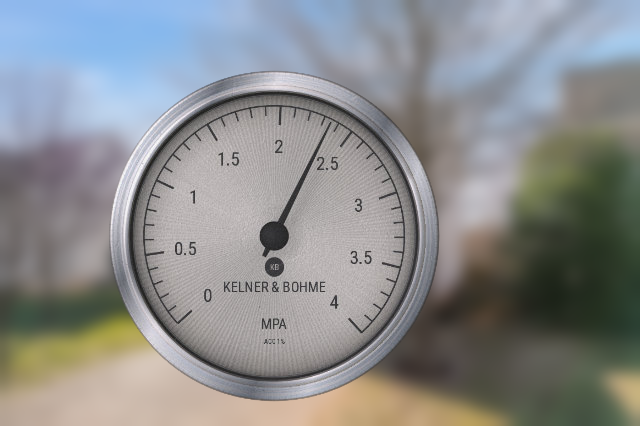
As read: 2.35 (MPa)
